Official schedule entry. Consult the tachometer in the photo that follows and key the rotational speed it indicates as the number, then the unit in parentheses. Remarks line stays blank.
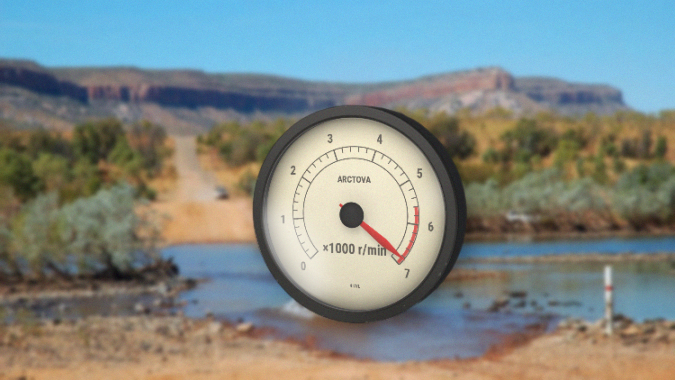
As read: 6800 (rpm)
